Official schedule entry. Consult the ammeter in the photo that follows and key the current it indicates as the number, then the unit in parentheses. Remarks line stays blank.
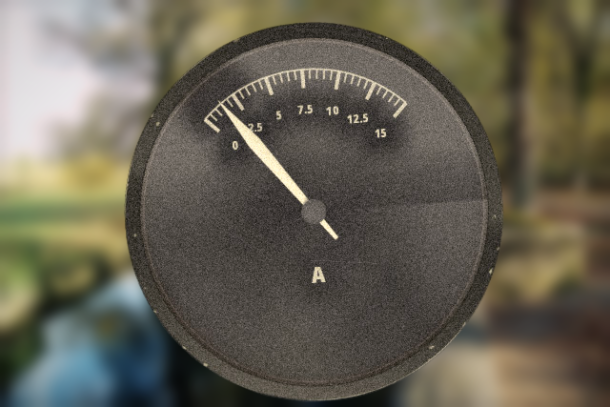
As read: 1.5 (A)
